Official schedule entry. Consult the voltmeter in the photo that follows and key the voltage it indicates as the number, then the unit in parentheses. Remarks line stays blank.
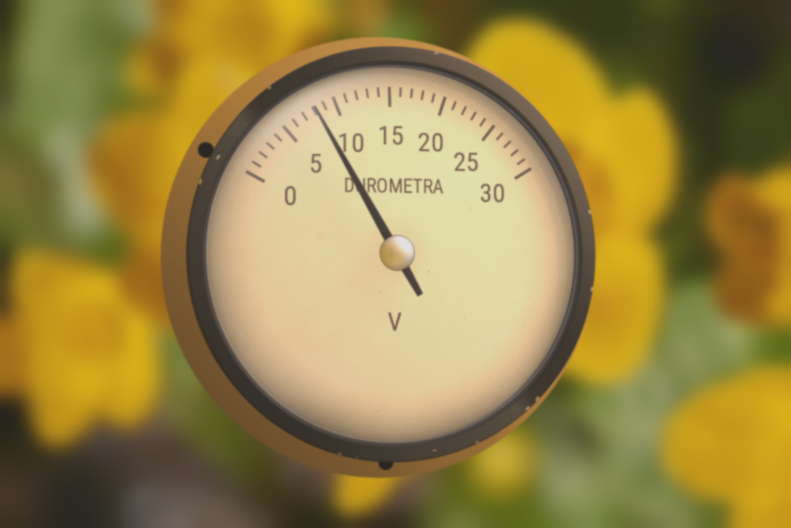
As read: 8 (V)
